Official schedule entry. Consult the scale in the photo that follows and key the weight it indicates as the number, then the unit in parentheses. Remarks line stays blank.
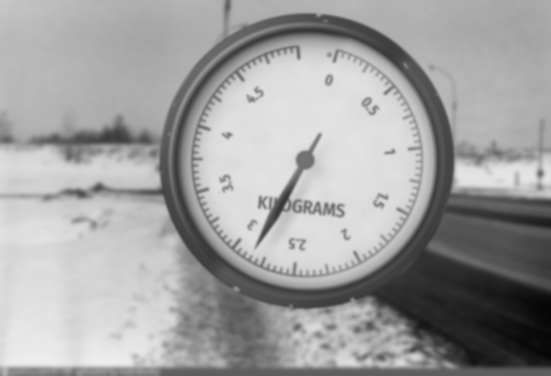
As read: 2.85 (kg)
